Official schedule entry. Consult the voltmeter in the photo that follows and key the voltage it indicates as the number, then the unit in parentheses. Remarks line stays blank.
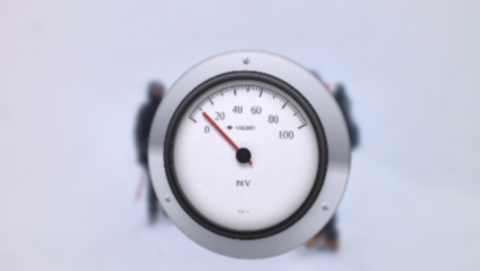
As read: 10 (mV)
